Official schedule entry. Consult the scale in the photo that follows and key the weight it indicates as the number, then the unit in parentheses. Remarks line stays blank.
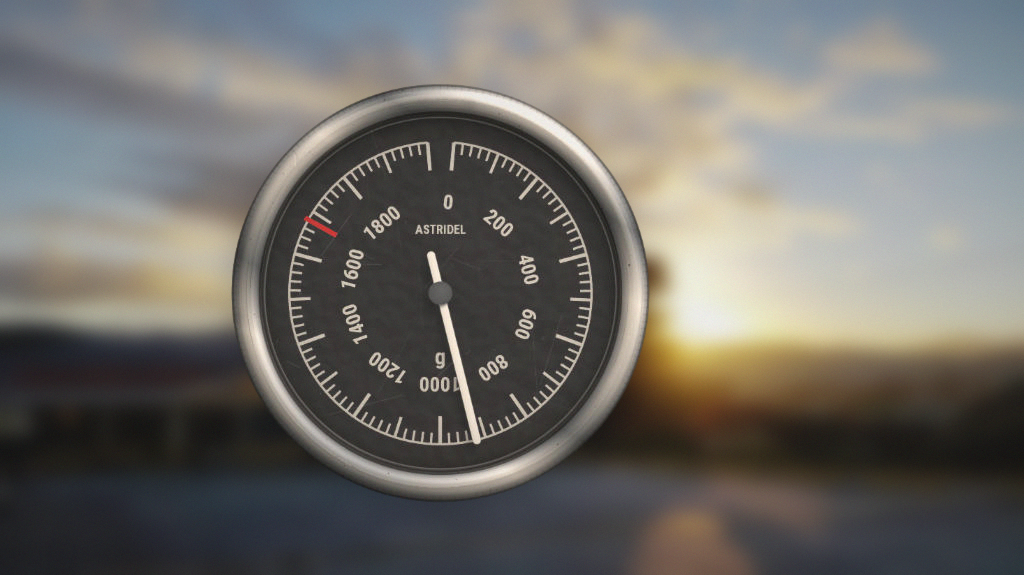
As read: 920 (g)
